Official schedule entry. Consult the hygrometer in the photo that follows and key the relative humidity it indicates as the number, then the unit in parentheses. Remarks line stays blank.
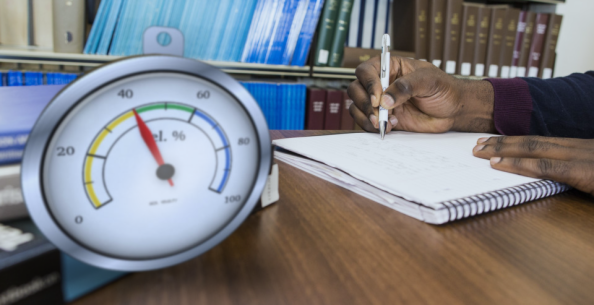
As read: 40 (%)
